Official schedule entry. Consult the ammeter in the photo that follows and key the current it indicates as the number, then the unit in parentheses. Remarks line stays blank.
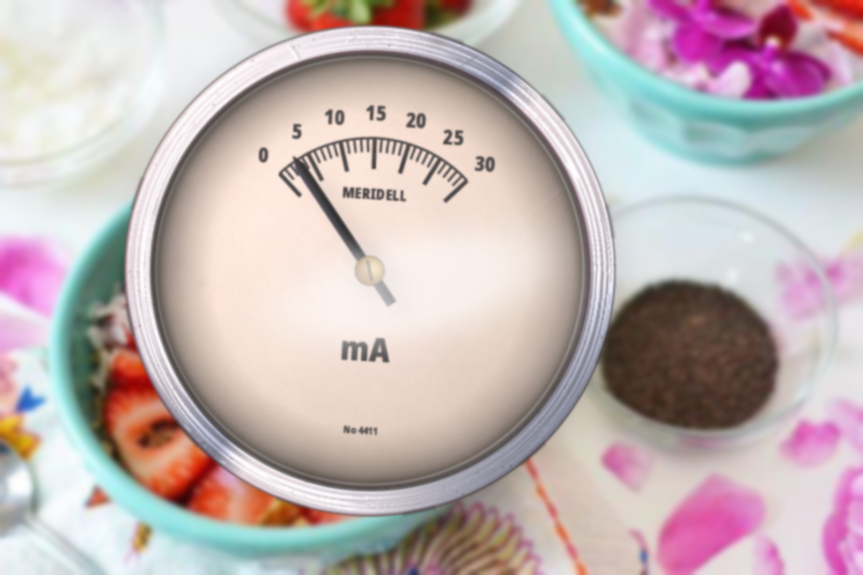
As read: 3 (mA)
